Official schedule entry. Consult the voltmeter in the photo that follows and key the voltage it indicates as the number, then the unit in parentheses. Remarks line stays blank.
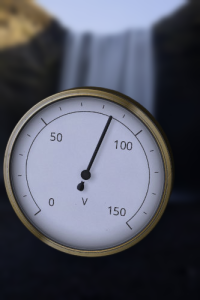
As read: 85 (V)
